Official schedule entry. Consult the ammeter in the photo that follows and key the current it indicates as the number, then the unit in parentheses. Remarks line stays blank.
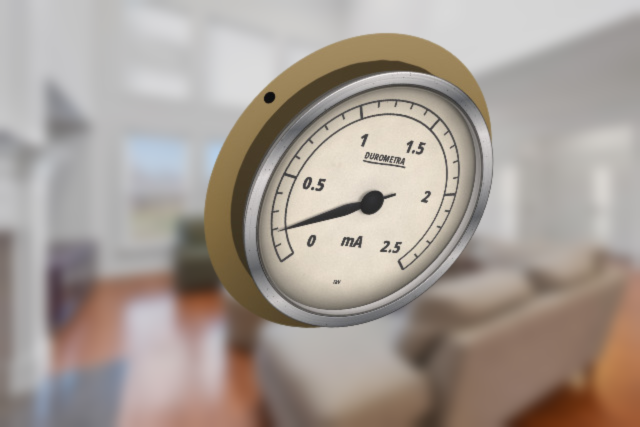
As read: 0.2 (mA)
